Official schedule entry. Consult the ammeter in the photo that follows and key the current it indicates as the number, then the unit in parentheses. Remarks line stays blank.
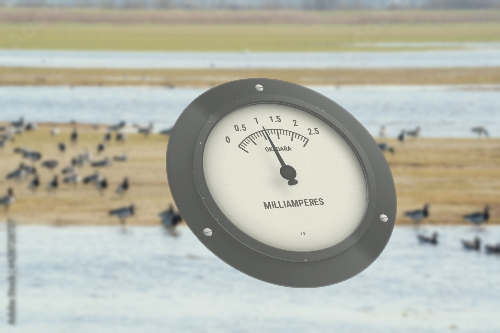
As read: 1 (mA)
